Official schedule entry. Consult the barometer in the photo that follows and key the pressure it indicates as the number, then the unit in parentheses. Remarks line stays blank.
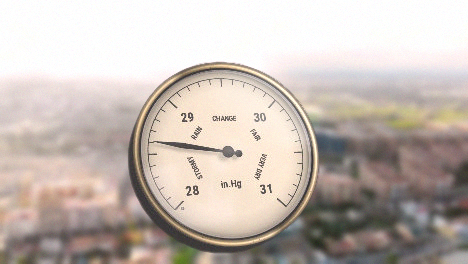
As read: 28.6 (inHg)
